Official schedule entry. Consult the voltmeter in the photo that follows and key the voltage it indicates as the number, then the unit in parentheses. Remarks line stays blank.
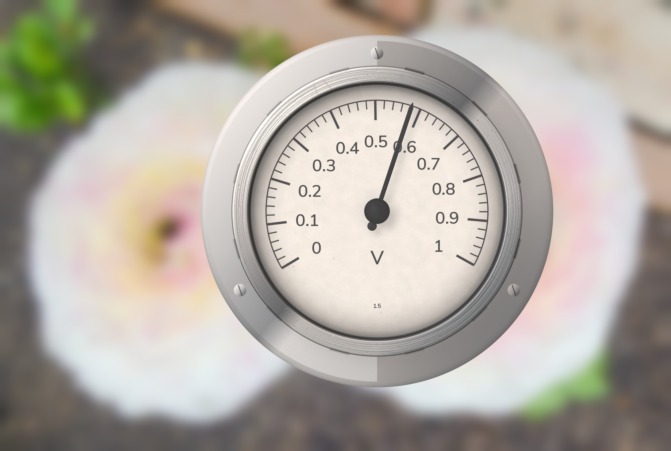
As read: 0.58 (V)
